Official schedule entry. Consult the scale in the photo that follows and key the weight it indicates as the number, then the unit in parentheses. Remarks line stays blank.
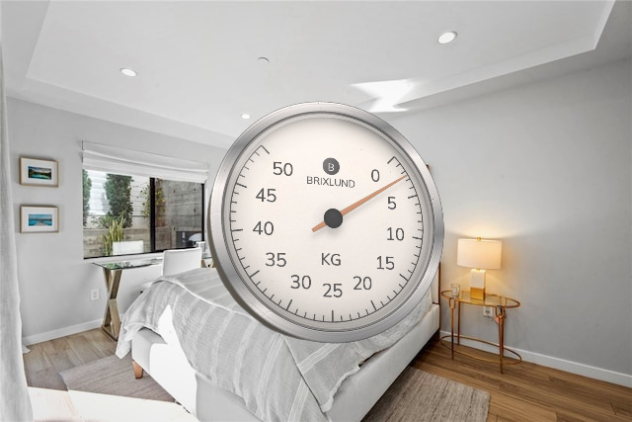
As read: 2.5 (kg)
